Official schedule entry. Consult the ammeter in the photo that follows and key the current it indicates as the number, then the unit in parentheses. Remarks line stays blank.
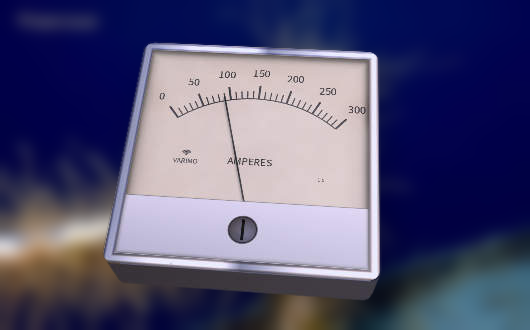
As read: 90 (A)
